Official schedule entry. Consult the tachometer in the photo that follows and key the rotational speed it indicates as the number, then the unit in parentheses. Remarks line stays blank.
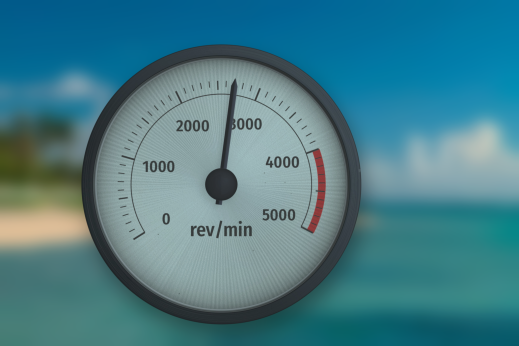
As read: 2700 (rpm)
